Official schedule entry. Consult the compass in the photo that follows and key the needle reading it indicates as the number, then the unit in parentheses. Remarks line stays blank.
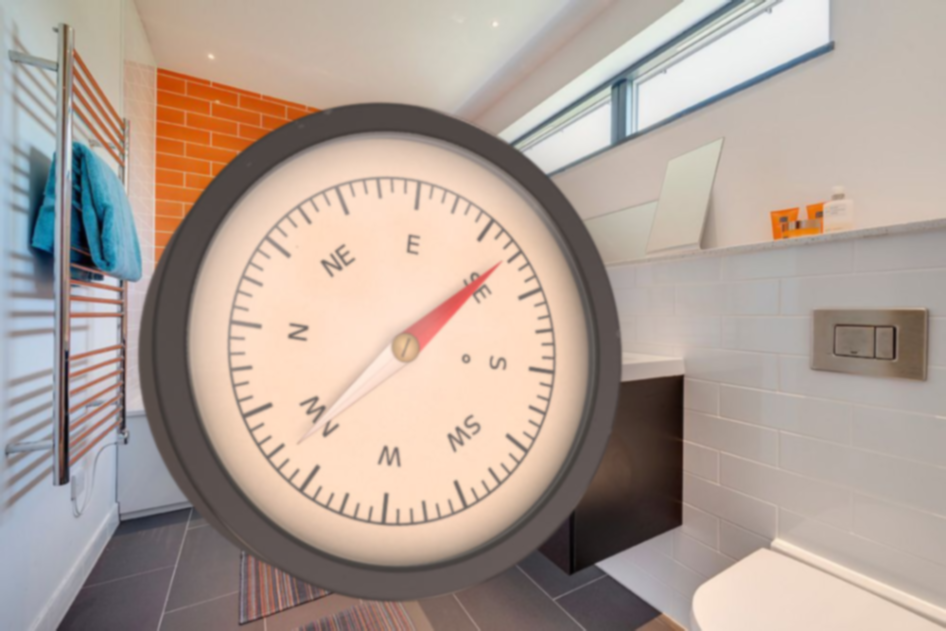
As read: 132.5 (°)
